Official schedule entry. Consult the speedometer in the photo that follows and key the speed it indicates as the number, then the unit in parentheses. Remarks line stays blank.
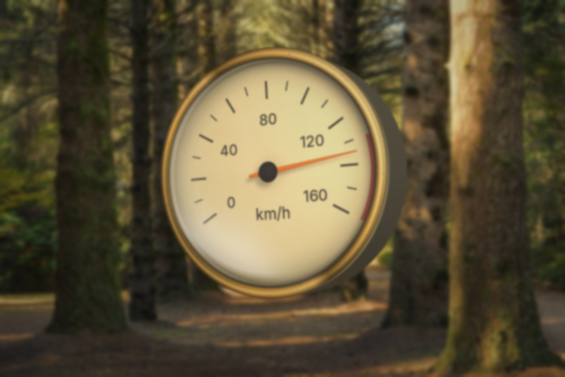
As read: 135 (km/h)
